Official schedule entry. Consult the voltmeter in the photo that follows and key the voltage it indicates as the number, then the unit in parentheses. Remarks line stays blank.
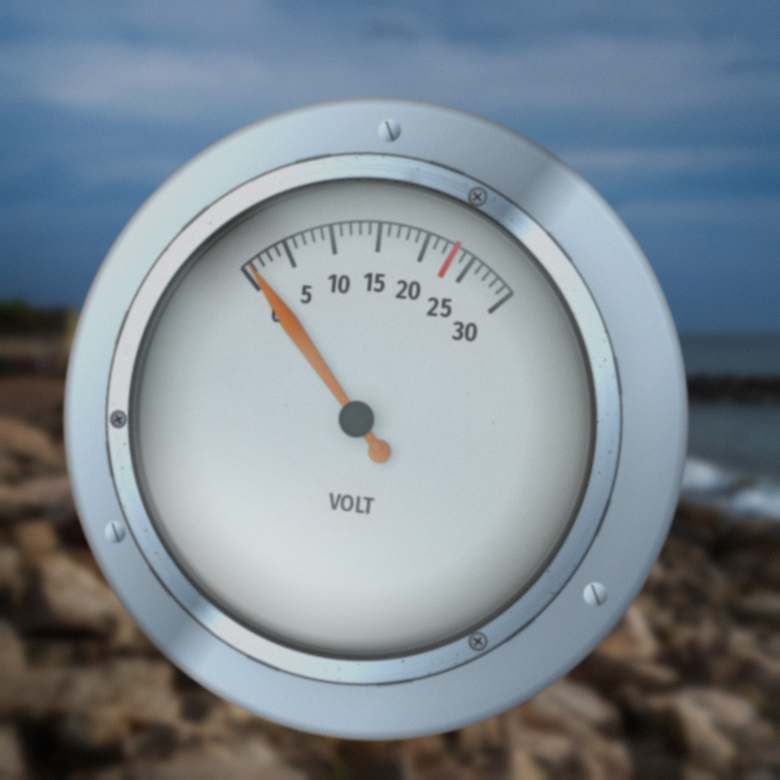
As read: 1 (V)
